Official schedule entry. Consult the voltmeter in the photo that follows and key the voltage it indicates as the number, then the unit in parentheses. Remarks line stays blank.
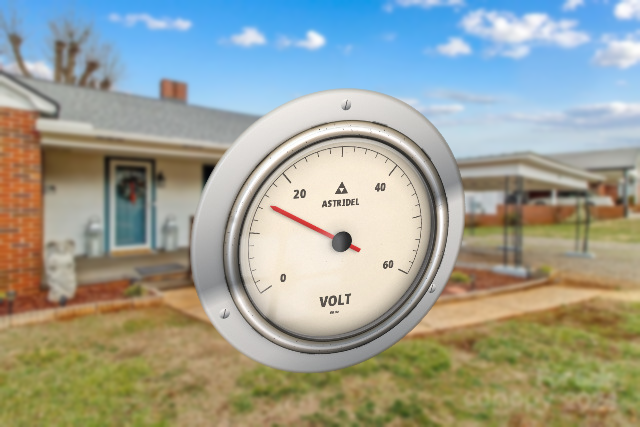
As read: 15 (V)
